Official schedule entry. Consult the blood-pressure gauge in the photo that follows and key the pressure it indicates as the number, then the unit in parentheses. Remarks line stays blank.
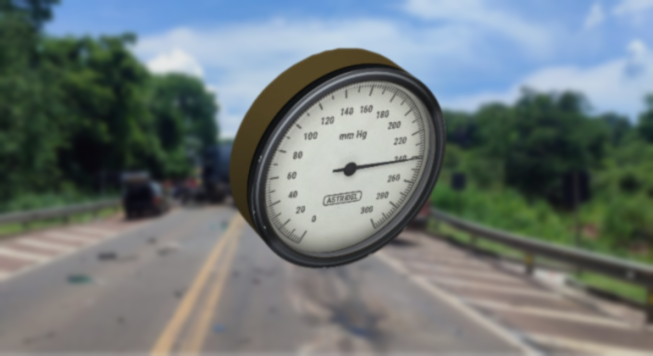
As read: 240 (mmHg)
